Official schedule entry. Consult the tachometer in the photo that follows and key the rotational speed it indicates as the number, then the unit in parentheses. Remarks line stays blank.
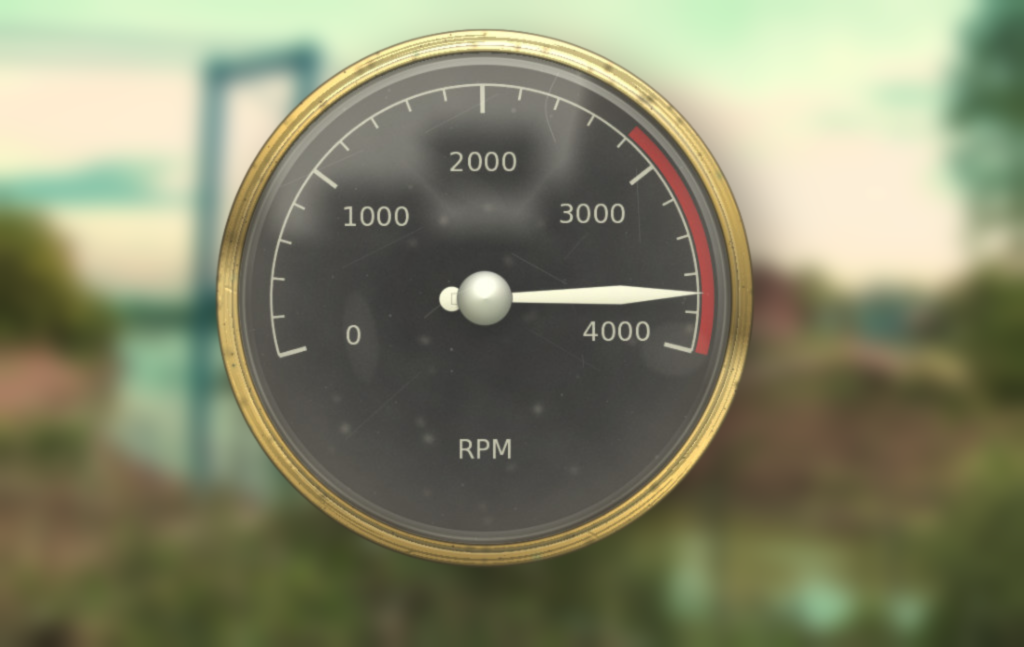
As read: 3700 (rpm)
